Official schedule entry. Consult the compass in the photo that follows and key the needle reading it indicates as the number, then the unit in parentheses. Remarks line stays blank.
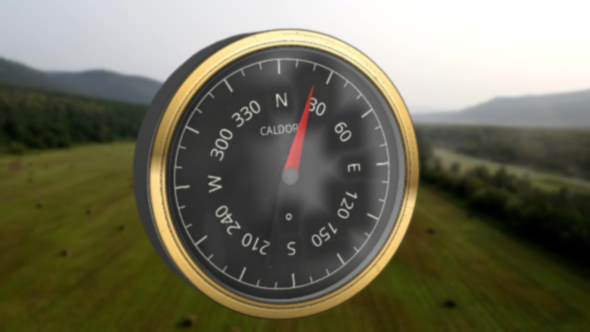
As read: 20 (°)
